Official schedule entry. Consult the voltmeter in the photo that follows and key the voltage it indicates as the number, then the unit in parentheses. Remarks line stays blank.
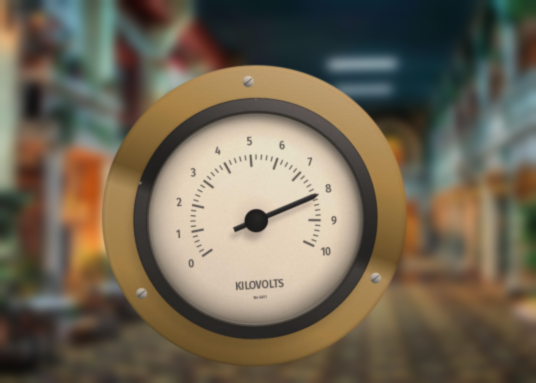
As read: 8 (kV)
